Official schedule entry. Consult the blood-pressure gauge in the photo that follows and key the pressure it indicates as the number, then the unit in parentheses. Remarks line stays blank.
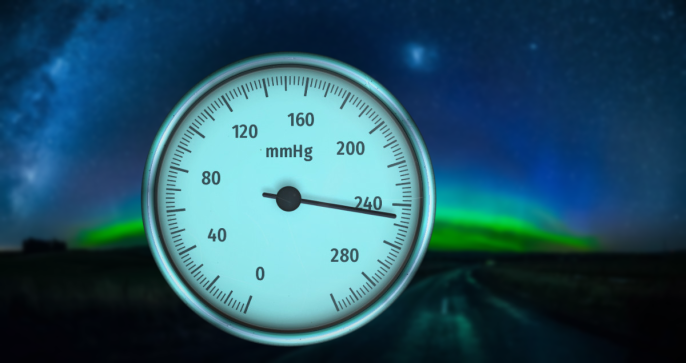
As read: 246 (mmHg)
